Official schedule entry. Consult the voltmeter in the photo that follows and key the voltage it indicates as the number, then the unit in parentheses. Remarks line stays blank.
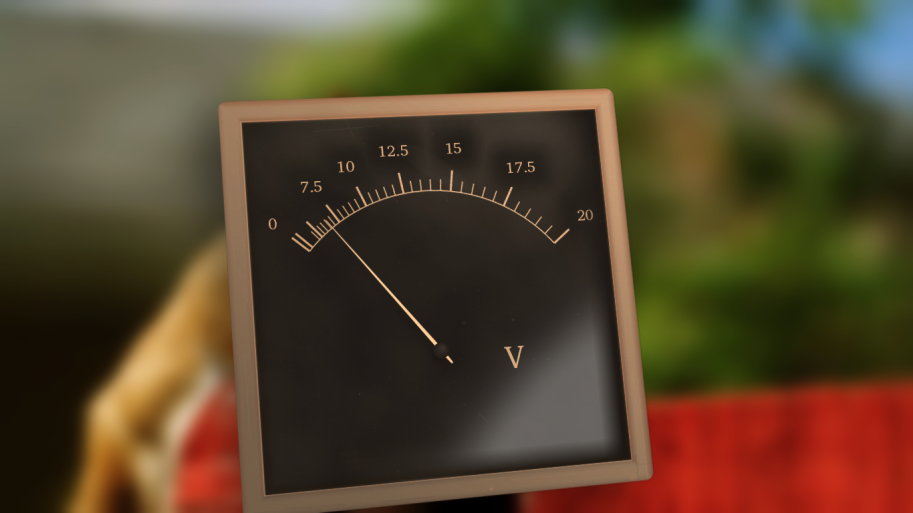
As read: 6.5 (V)
